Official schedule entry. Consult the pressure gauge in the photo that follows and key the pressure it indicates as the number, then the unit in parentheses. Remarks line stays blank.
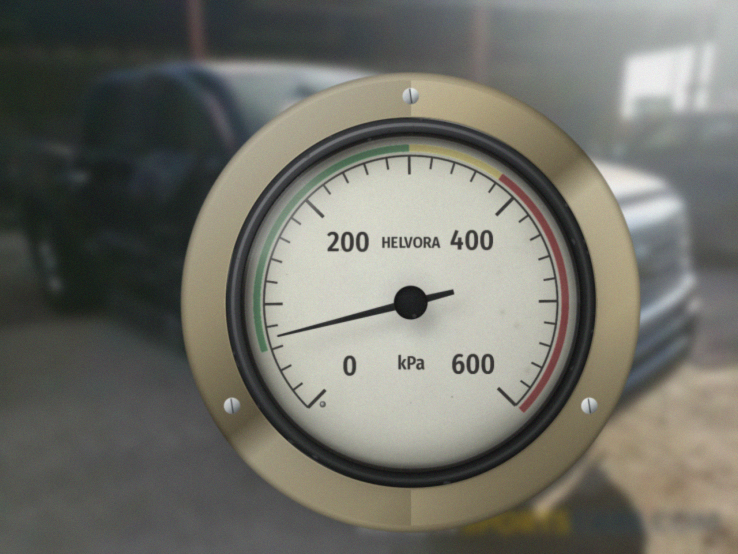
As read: 70 (kPa)
